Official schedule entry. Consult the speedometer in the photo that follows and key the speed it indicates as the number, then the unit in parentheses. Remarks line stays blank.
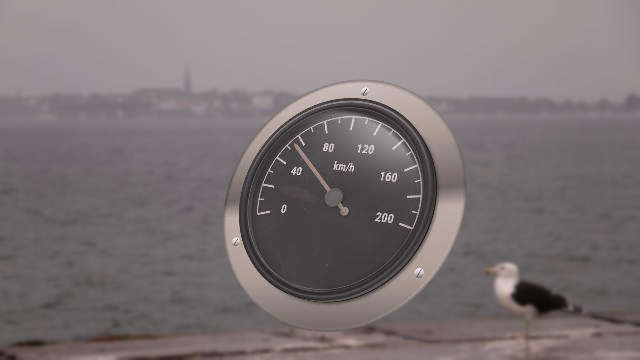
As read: 55 (km/h)
